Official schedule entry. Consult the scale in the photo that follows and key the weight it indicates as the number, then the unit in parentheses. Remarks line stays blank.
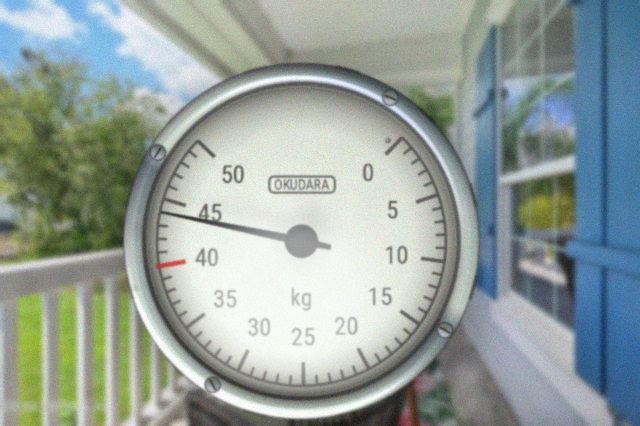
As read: 44 (kg)
